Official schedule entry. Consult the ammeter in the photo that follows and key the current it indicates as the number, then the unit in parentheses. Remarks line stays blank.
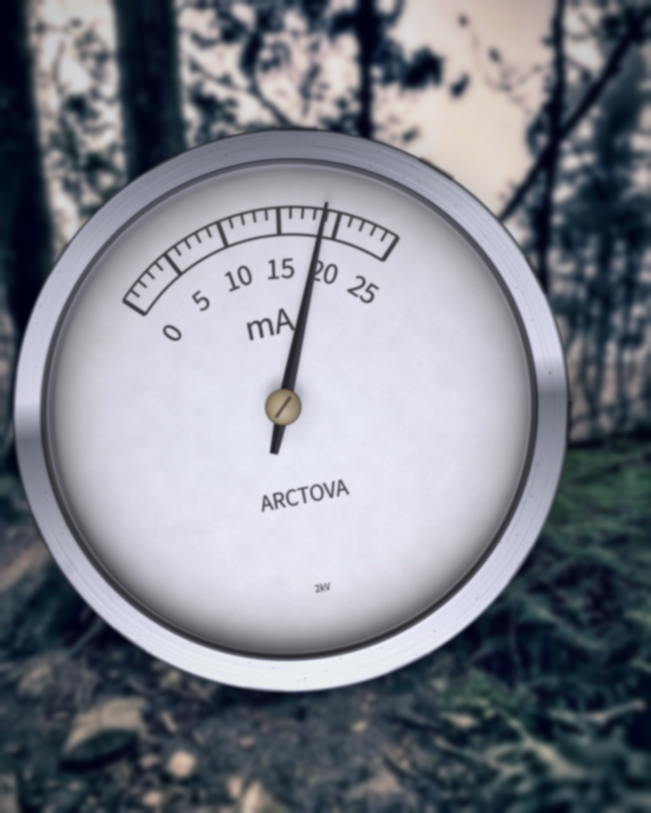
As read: 19 (mA)
